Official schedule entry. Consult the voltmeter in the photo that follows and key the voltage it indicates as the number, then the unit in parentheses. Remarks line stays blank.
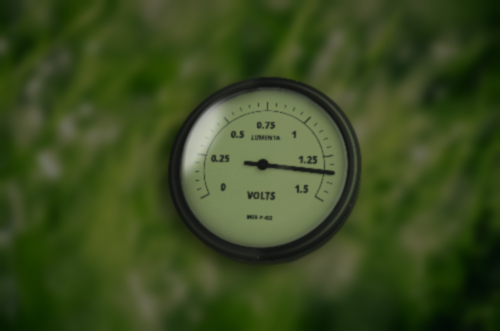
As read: 1.35 (V)
